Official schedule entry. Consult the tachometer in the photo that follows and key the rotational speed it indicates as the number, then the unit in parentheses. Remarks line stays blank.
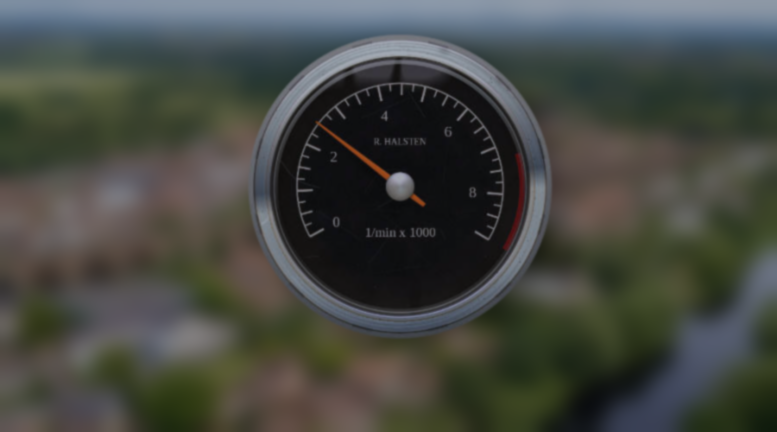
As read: 2500 (rpm)
